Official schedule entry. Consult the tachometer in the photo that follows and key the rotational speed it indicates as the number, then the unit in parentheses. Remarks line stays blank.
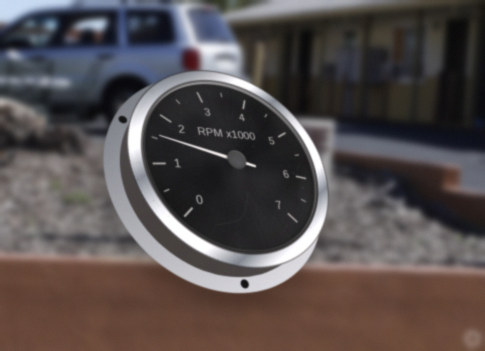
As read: 1500 (rpm)
